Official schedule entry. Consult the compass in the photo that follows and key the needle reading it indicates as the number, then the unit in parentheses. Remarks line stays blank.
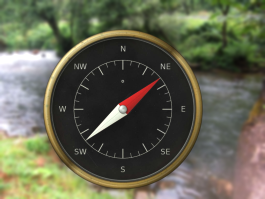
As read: 50 (°)
